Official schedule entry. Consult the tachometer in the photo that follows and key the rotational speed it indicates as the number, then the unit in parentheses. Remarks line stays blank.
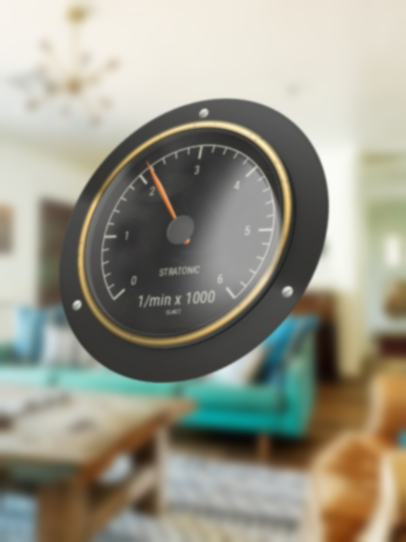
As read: 2200 (rpm)
